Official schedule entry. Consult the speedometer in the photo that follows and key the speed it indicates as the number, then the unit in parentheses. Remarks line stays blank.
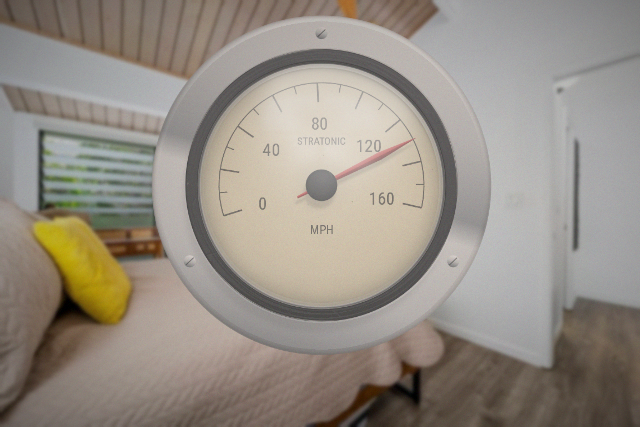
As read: 130 (mph)
